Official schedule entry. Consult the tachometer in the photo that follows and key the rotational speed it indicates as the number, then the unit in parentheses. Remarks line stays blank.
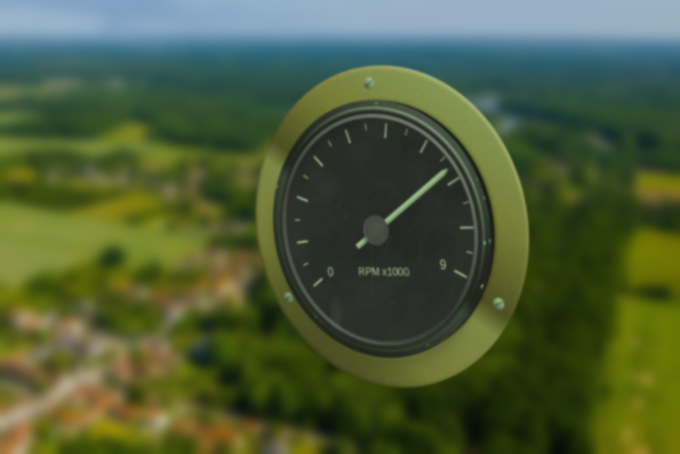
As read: 6750 (rpm)
